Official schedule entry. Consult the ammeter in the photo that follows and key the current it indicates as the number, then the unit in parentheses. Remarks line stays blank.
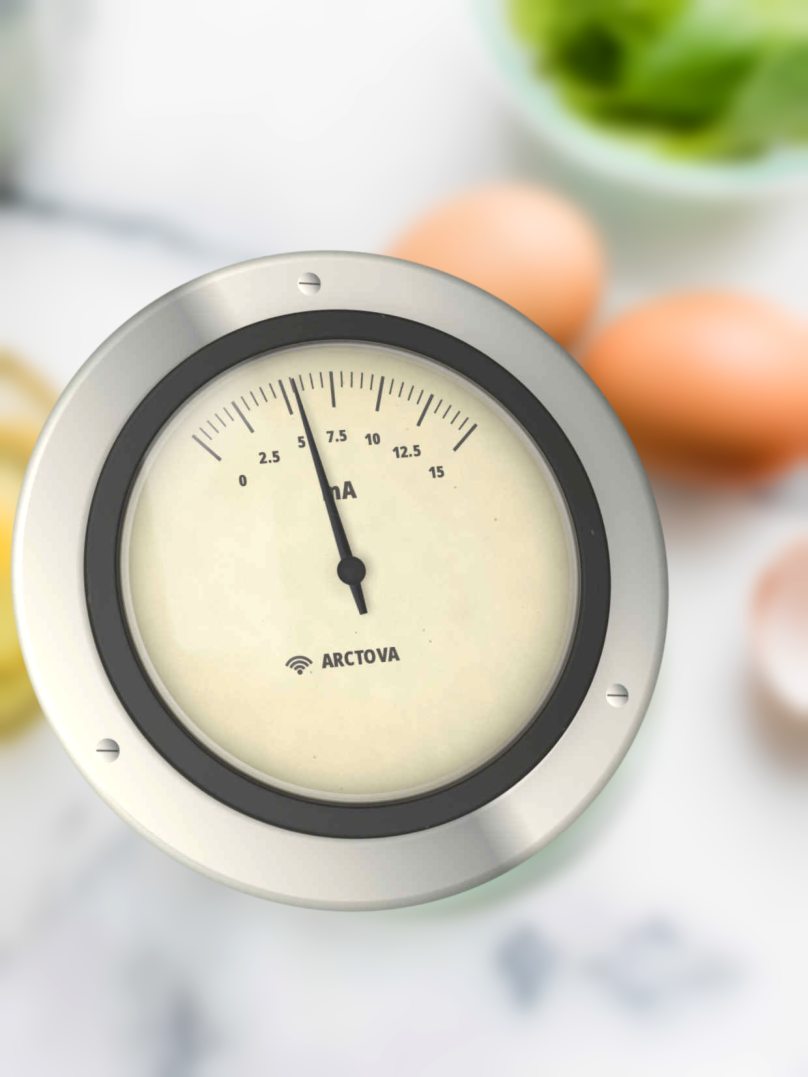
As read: 5.5 (mA)
